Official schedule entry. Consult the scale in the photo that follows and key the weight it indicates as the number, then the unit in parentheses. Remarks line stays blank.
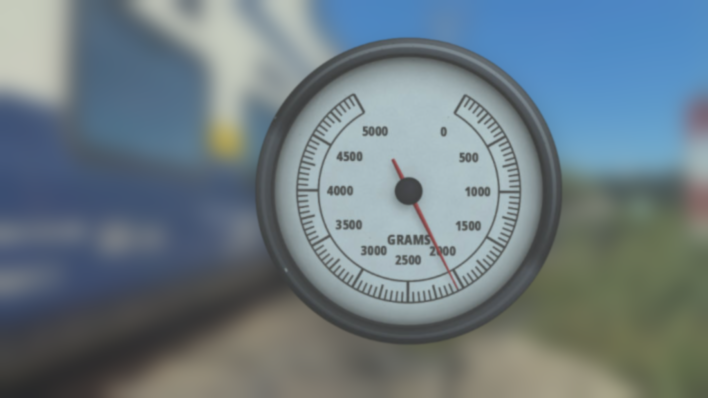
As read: 2050 (g)
